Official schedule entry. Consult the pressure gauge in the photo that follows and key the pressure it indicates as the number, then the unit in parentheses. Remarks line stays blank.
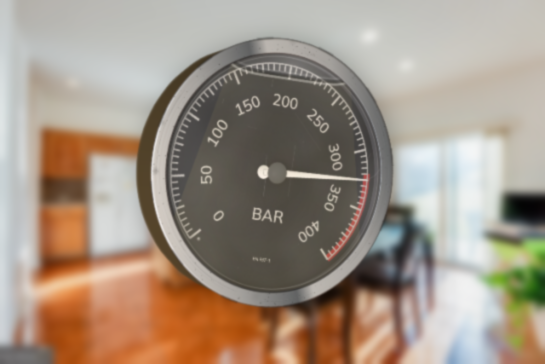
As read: 325 (bar)
